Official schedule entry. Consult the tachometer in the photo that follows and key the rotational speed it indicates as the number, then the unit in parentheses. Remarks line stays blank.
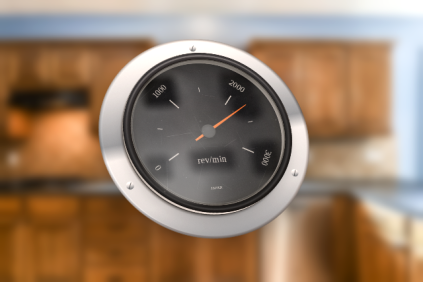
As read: 2250 (rpm)
